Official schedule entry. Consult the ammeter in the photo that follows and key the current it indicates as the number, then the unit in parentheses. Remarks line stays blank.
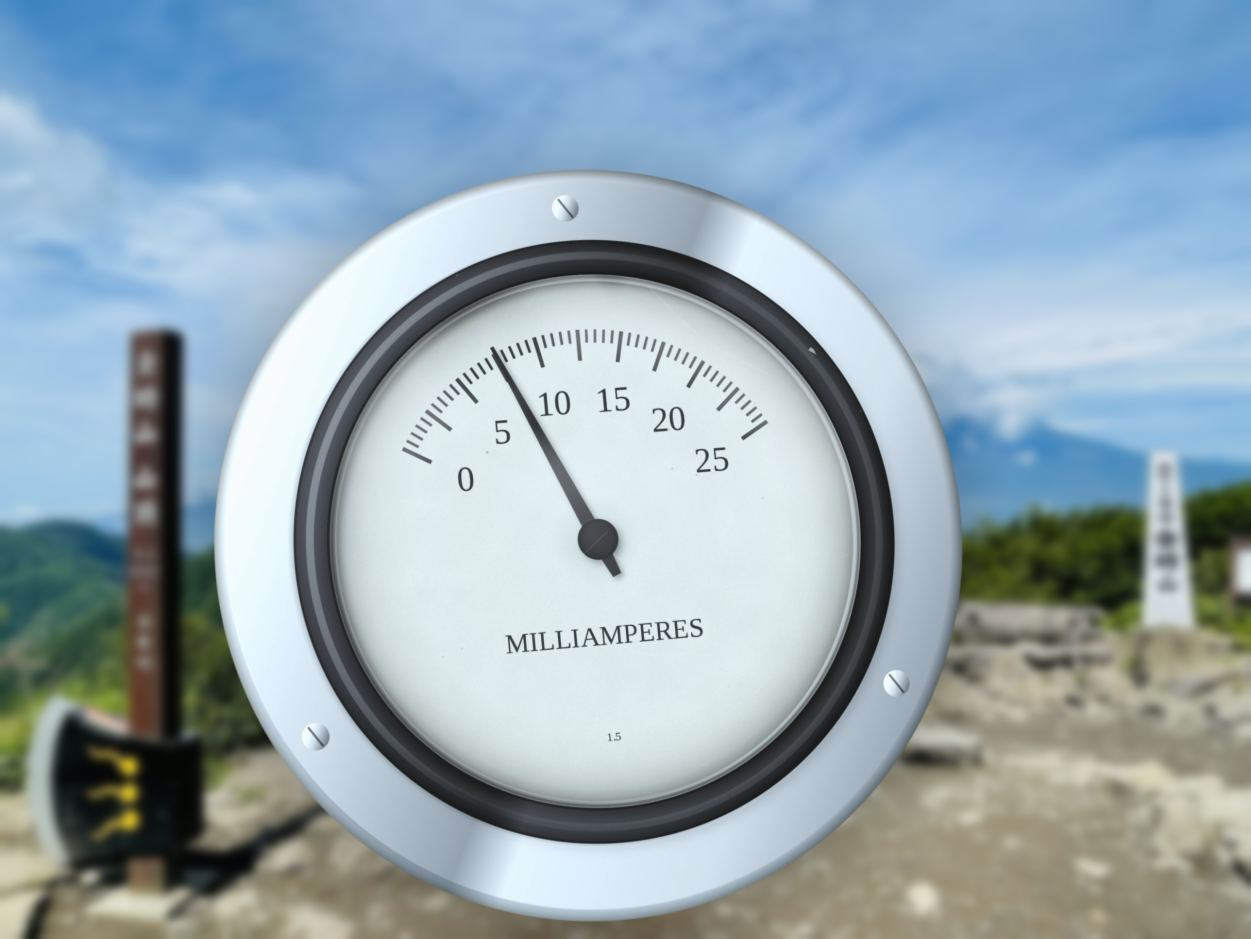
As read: 7.5 (mA)
